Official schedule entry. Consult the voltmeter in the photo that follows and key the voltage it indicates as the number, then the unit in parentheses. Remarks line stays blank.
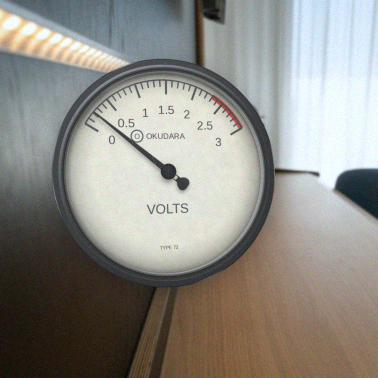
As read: 0.2 (V)
